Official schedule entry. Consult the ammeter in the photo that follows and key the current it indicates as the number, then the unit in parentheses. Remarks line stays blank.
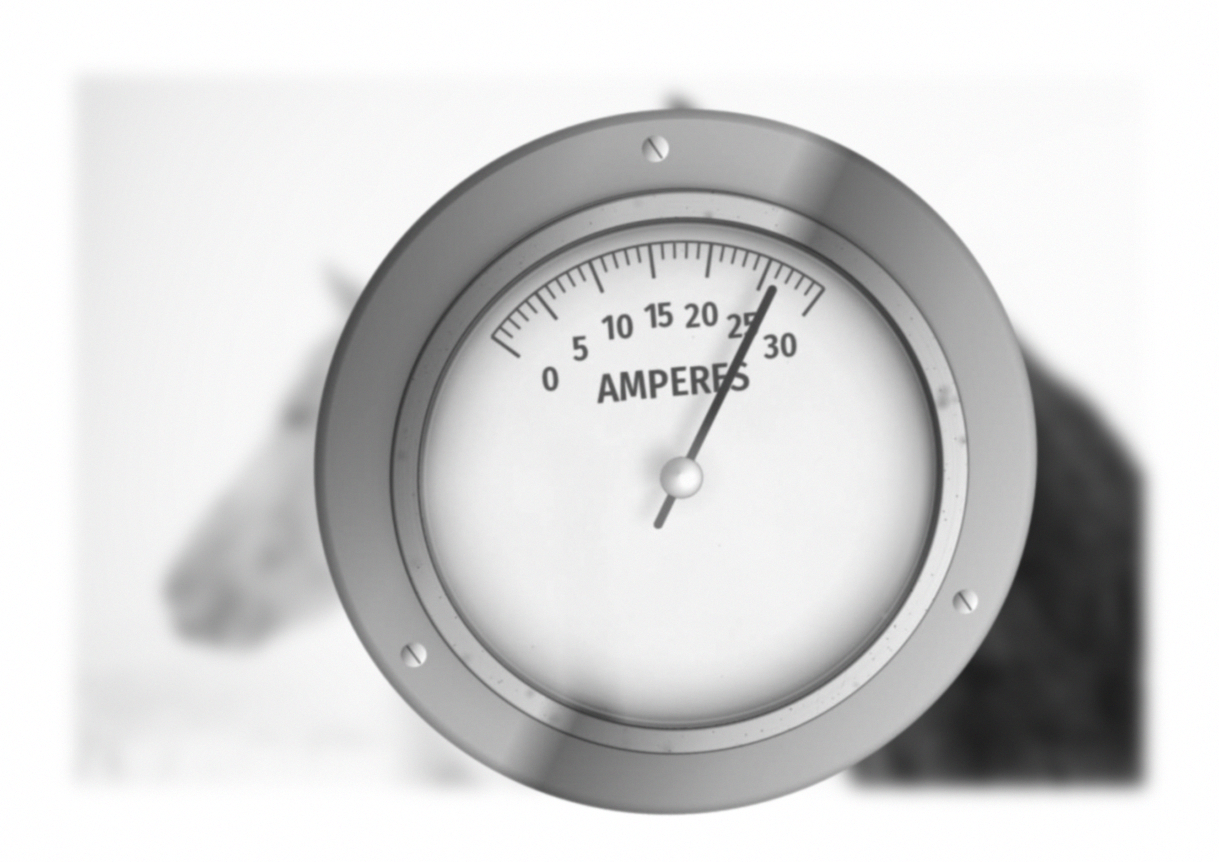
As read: 26 (A)
